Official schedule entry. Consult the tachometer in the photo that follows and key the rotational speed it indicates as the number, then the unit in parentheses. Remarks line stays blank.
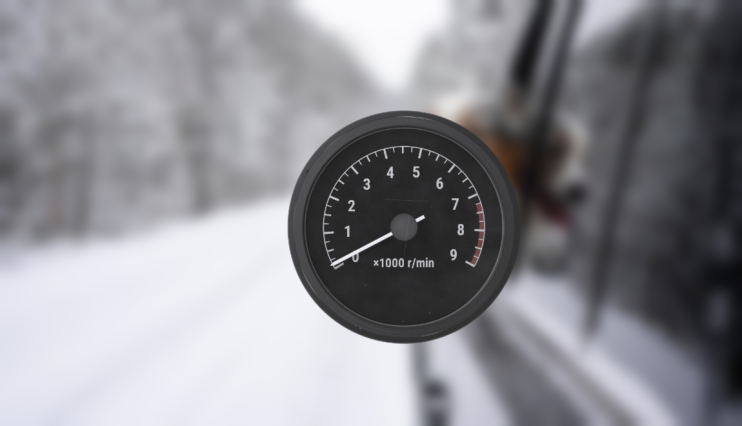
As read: 125 (rpm)
